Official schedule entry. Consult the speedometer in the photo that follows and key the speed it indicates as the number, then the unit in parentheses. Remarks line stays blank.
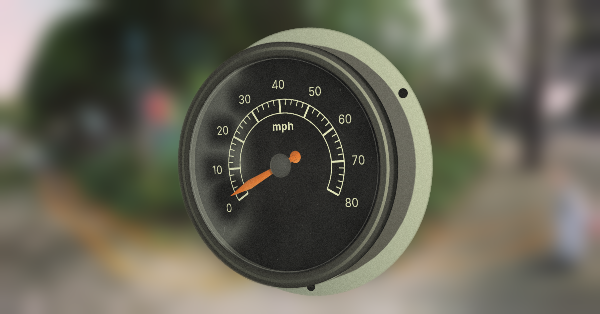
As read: 2 (mph)
